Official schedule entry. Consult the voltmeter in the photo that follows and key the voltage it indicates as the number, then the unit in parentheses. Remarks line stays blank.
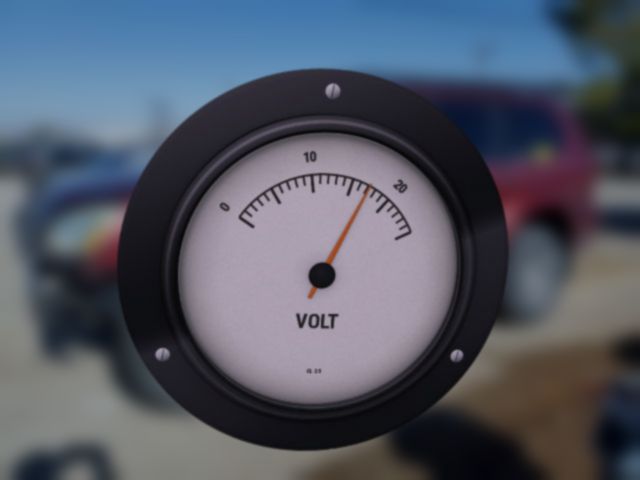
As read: 17 (V)
